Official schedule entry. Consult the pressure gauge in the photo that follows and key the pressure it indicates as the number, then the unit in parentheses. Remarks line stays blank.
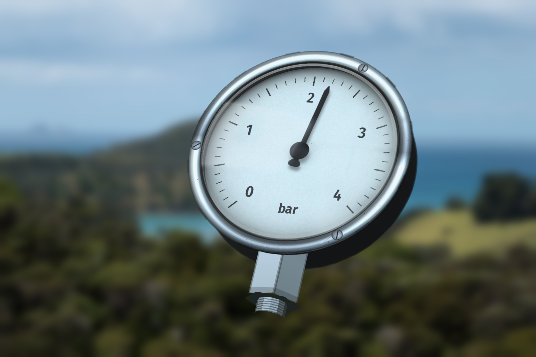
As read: 2.2 (bar)
